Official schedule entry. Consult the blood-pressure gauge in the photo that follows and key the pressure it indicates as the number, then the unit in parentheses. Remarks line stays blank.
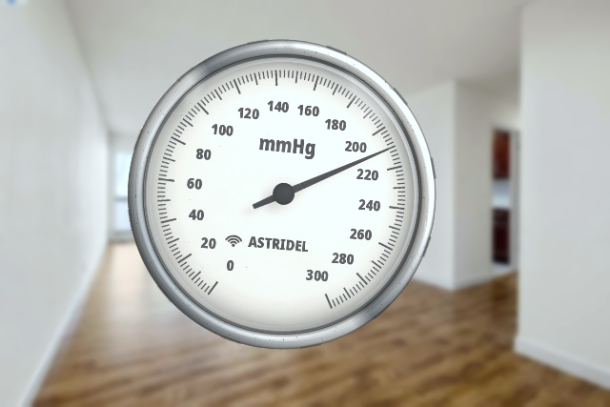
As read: 210 (mmHg)
